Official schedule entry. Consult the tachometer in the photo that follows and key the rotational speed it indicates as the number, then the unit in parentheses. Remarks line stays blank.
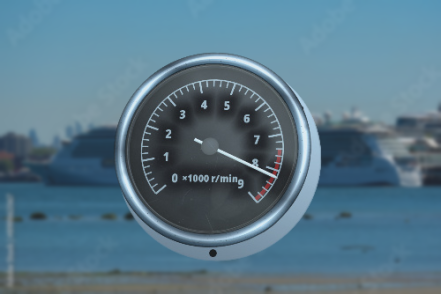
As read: 8200 (rpm)
